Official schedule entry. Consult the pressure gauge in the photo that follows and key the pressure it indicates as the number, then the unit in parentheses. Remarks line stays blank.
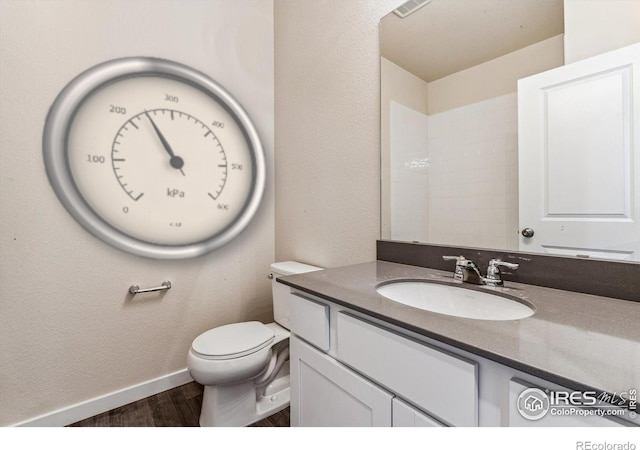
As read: 240 (kPa)
